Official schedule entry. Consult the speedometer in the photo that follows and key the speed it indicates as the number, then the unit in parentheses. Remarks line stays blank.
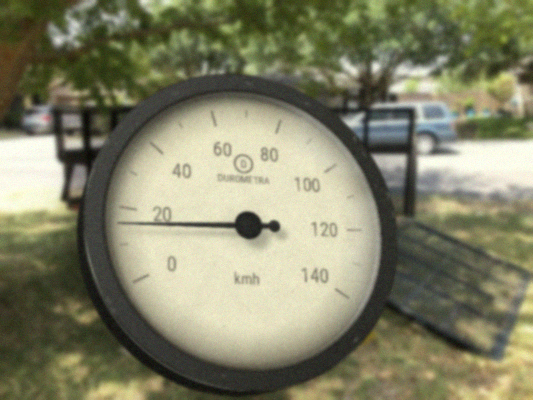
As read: 15 (km/h)
